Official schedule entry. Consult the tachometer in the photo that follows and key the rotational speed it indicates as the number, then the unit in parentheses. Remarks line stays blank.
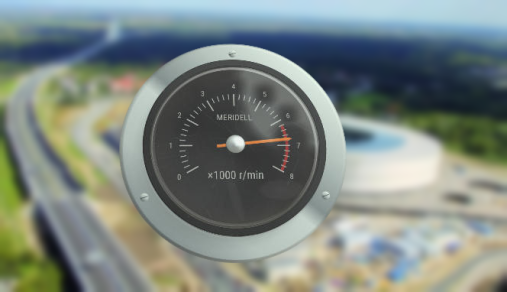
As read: 6800 (rpm)
